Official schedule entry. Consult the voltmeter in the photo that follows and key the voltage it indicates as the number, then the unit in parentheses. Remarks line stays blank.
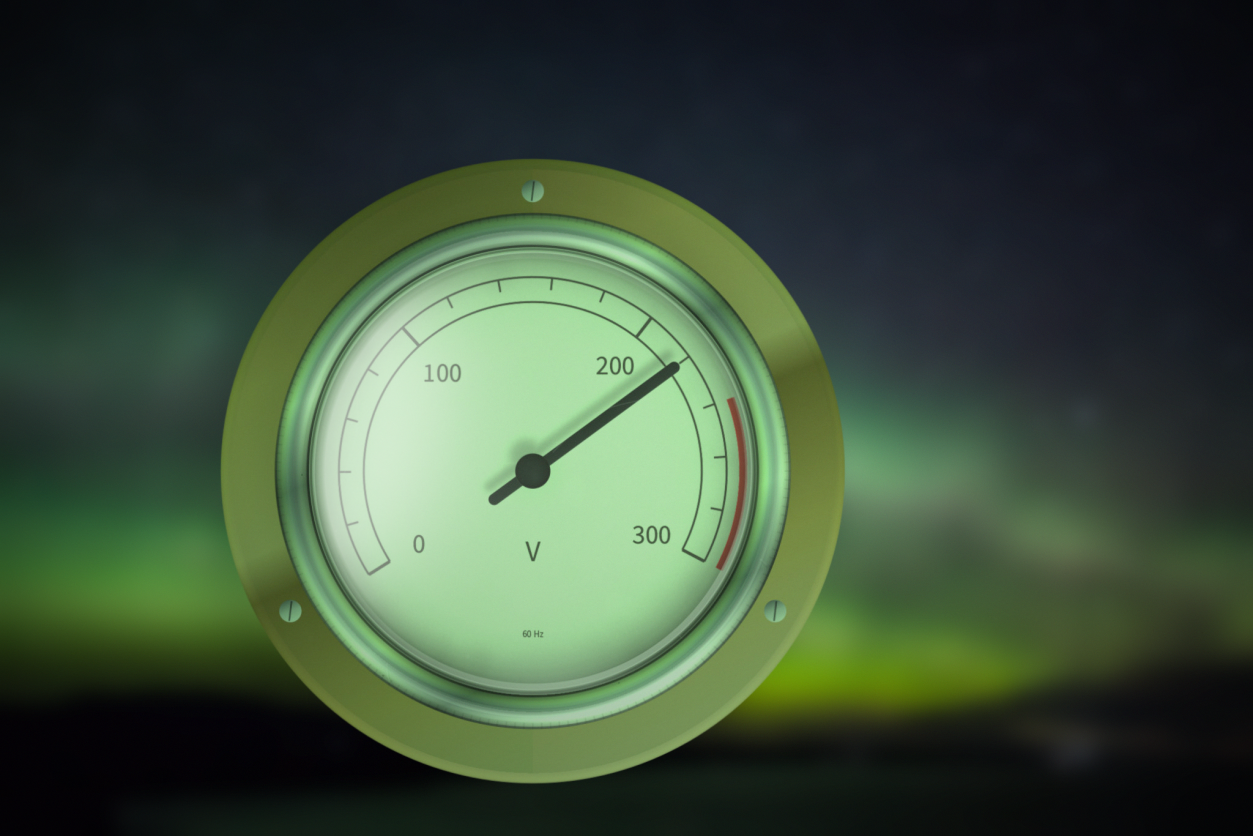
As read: 220 (V)
